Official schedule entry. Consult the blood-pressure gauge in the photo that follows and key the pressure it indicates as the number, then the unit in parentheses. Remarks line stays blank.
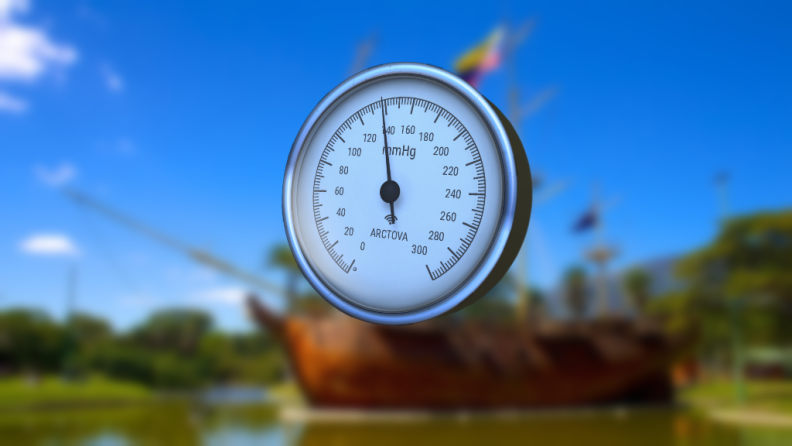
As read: 140 (mmHg)
